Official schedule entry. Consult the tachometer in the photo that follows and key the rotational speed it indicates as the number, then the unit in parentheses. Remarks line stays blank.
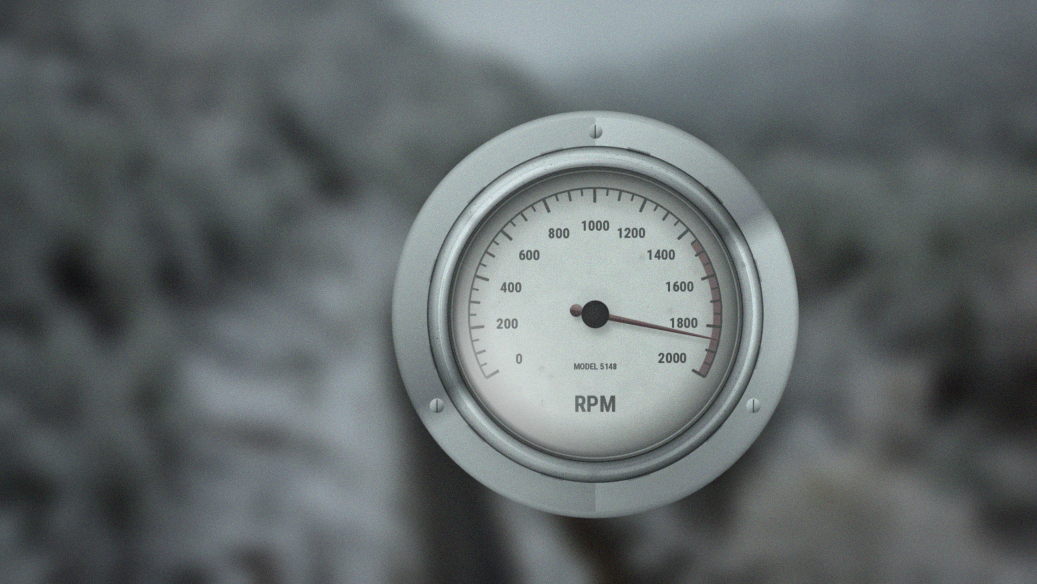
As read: 1850 (rpm)
